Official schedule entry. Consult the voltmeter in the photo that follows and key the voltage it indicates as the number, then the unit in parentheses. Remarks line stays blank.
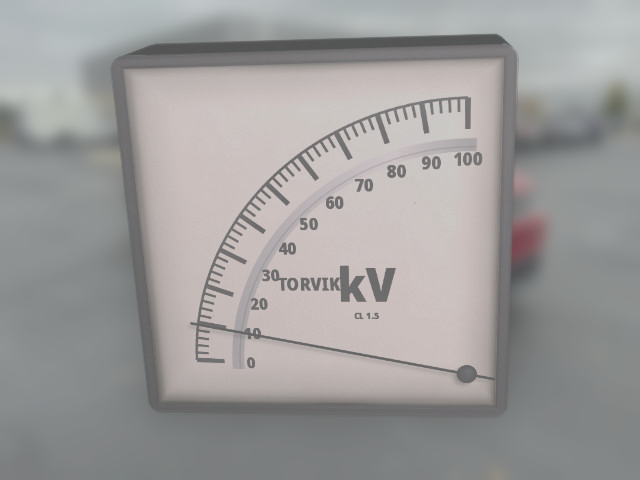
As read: 10 (kV)
